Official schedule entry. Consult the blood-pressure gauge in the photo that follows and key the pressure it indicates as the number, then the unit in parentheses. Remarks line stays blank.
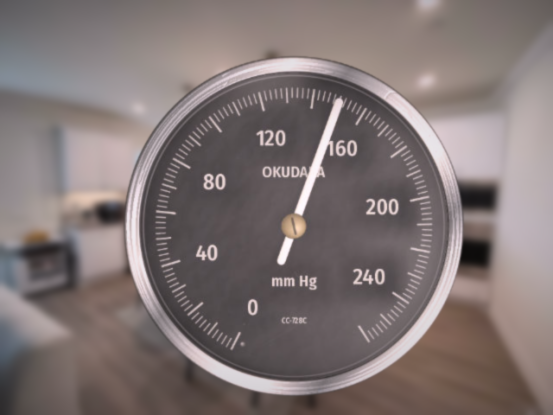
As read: 150 (mmHg)
